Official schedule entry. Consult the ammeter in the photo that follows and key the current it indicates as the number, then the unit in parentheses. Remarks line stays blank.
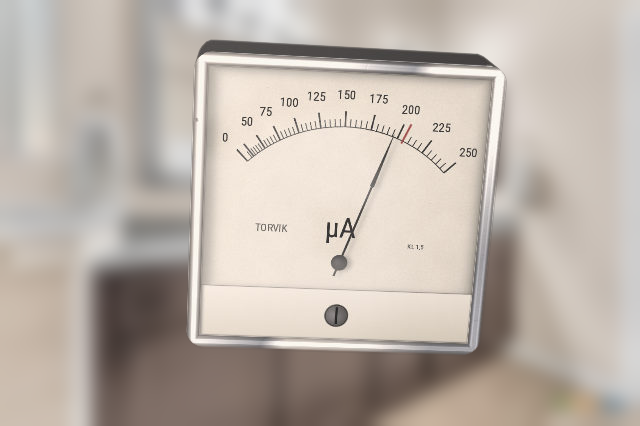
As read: 195 (µA)
